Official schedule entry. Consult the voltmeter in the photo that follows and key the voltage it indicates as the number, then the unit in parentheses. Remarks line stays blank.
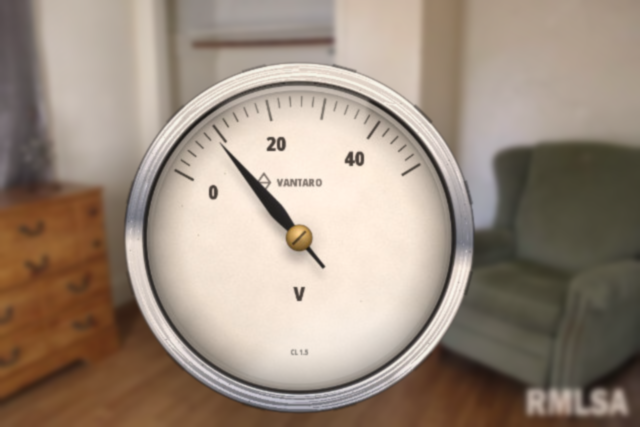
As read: 9 (V)
